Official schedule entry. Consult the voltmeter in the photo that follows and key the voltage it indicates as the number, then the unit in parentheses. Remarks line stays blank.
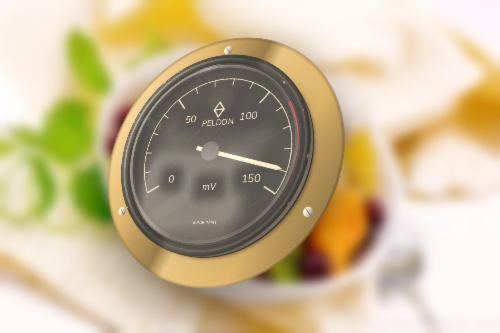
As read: 140 (mV)
